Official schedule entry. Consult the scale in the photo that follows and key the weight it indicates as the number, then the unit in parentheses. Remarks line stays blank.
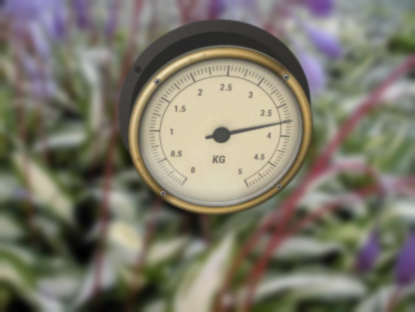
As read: 3.75 (kg)
